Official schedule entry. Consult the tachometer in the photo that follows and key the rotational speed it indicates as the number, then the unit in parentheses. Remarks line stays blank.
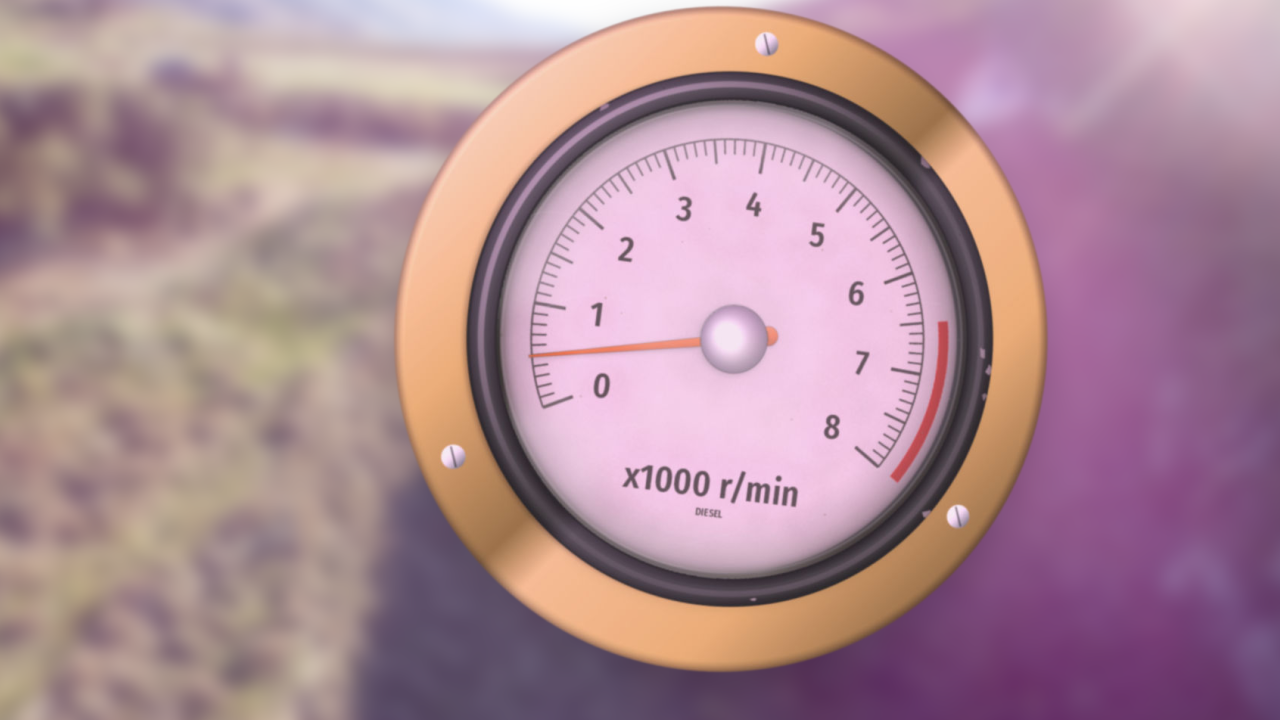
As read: 500 (rpm)
